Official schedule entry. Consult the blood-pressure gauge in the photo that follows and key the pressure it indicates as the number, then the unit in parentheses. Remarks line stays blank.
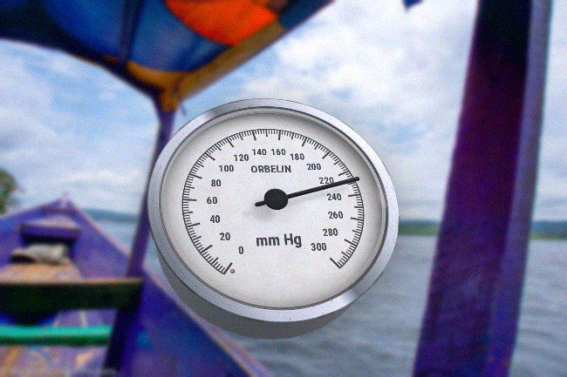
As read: 230 (mmHg)
